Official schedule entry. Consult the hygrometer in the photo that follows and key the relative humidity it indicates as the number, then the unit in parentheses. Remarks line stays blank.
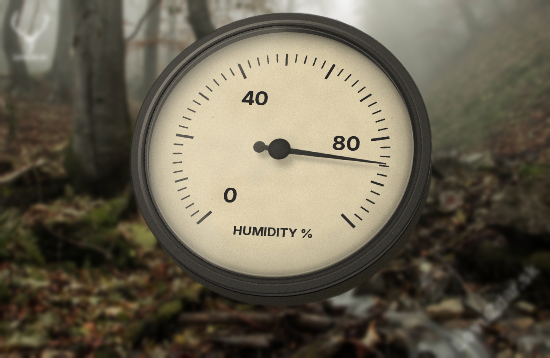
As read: 86 (%)
